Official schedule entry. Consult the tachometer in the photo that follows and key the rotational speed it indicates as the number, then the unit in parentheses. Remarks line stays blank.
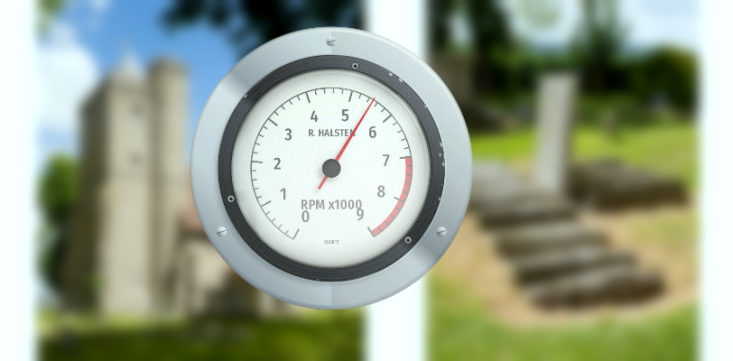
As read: 5500 (rpm)
